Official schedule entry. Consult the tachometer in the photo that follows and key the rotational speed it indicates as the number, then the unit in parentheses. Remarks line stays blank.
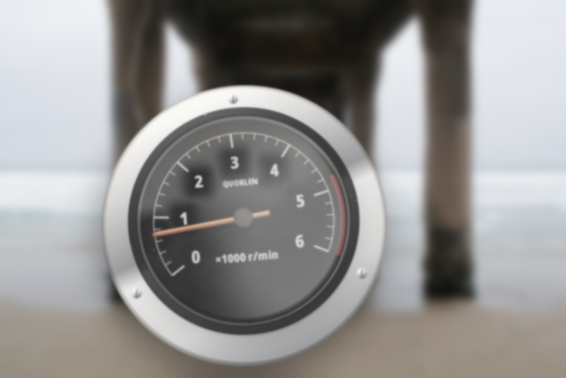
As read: 700 (rpm)
